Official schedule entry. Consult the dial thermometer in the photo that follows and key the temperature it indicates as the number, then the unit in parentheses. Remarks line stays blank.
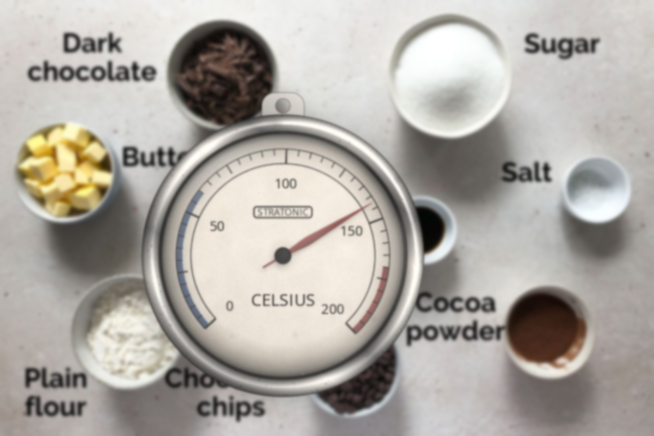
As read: 142.5 (°C)
